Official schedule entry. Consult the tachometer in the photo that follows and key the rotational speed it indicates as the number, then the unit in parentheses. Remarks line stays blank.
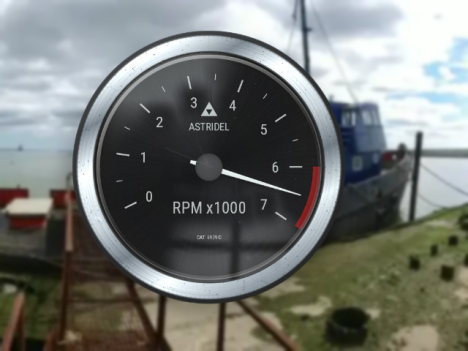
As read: 6500 (rpm)
